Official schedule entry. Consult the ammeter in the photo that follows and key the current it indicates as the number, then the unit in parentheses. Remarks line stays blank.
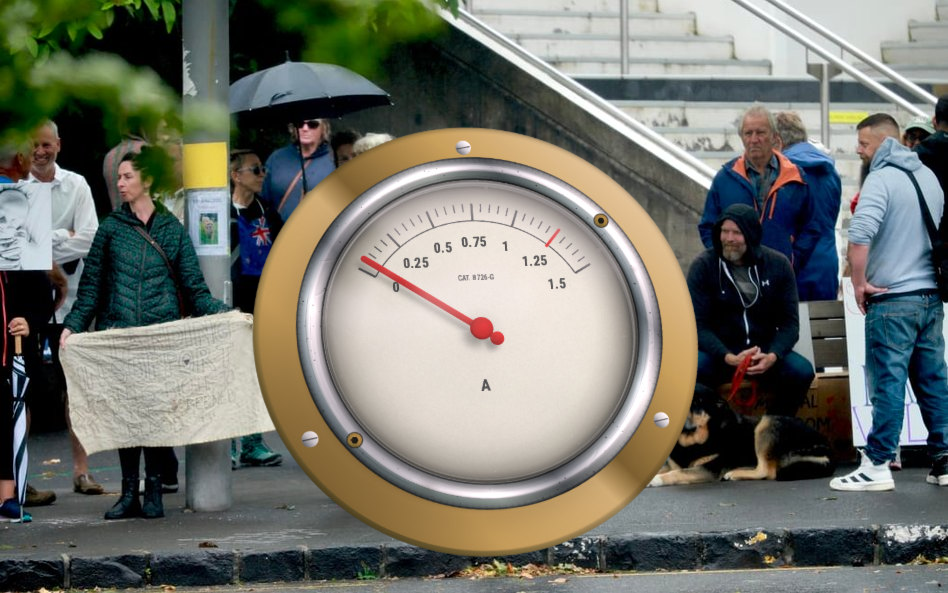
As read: 0.05 (A)
